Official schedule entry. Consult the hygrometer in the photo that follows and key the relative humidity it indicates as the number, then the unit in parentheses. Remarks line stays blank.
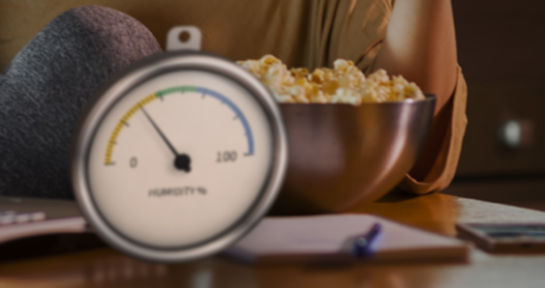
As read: 30 (%)
